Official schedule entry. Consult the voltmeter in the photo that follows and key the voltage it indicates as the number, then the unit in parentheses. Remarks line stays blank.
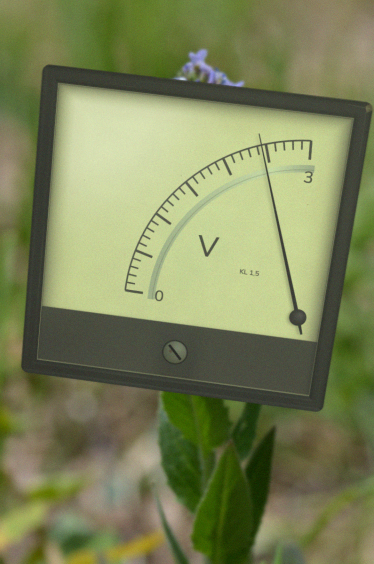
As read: 2.45 (V)
